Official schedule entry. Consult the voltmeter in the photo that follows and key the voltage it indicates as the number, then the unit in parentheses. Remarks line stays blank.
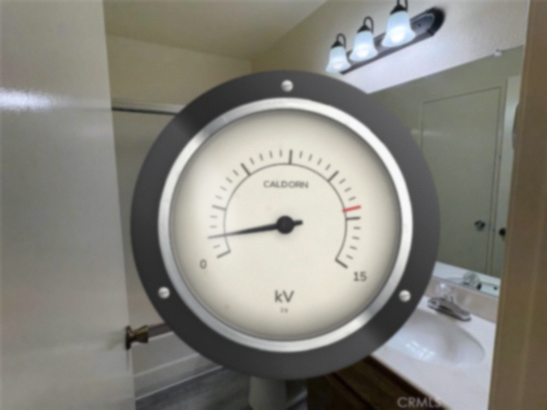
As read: 1 (kV)
